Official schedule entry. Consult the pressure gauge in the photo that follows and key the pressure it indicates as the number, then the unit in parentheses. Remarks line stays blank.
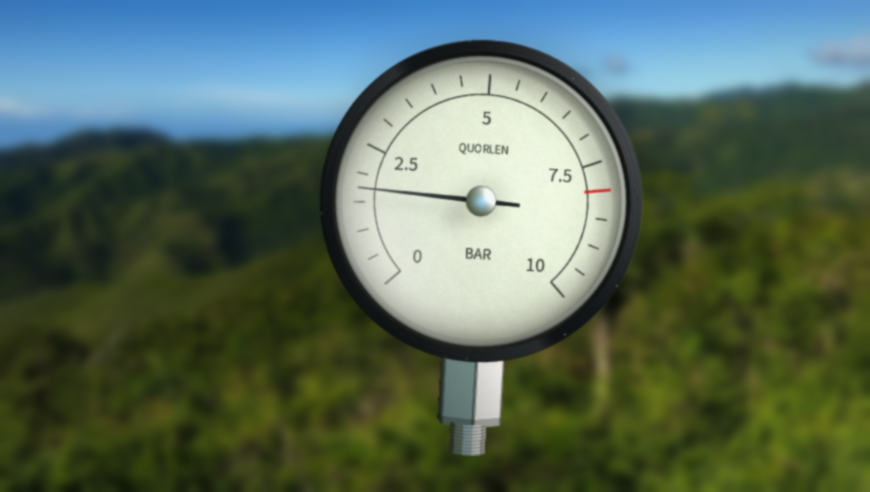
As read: 1.75 (bar)
